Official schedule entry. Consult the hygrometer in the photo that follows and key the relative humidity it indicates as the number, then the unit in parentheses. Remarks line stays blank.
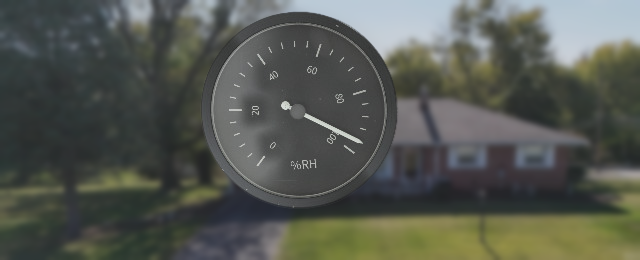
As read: 96 (%)
